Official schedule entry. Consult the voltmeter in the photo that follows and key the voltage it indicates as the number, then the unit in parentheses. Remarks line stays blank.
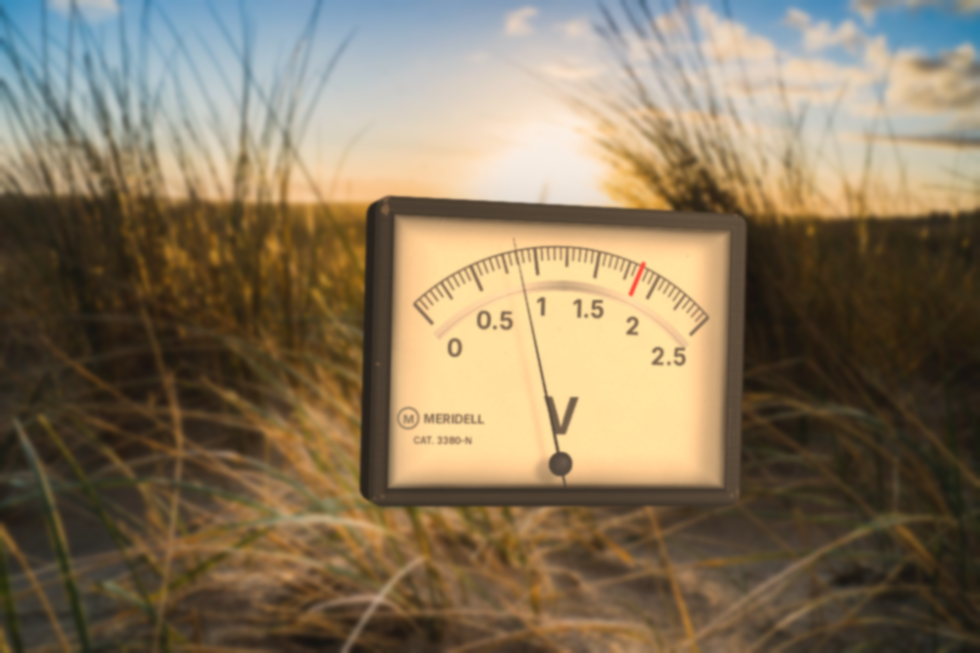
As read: 0.85 (V)
